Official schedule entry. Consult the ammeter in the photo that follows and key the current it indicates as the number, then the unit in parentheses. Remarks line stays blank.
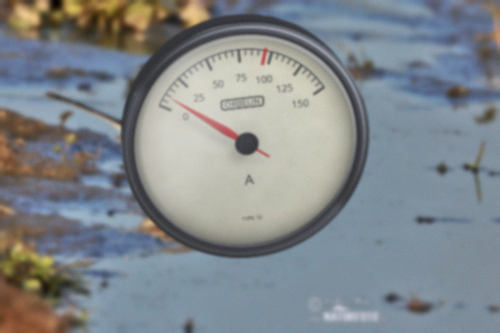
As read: 10 (A)
